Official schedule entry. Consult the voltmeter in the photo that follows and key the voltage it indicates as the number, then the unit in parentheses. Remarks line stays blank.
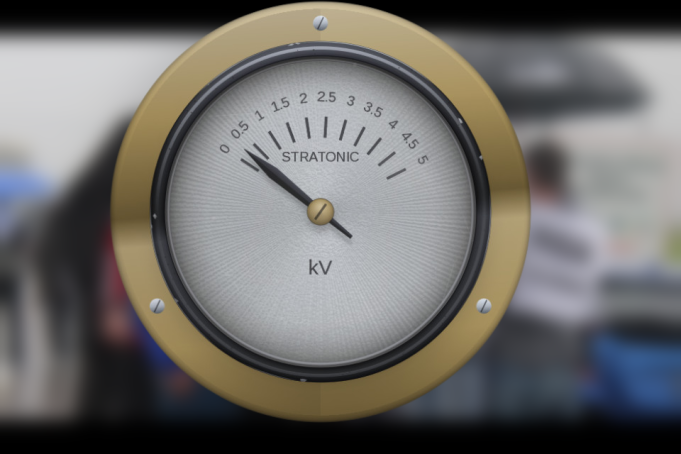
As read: 0.25 (kV)
